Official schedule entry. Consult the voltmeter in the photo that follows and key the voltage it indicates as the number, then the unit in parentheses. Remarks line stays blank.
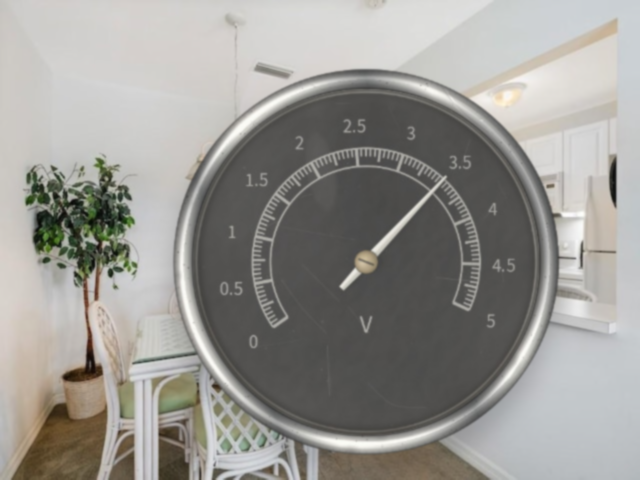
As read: 3.5 (V)
